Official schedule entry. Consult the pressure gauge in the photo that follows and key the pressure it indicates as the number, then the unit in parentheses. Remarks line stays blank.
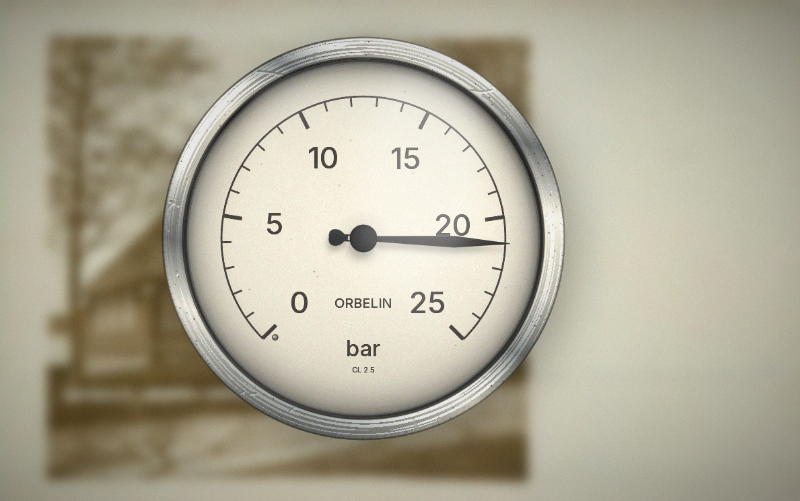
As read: 21 (bar)
